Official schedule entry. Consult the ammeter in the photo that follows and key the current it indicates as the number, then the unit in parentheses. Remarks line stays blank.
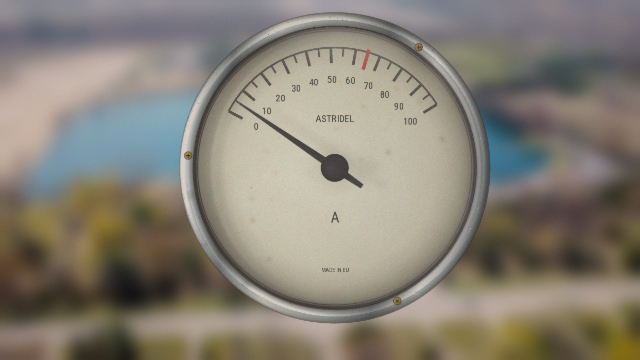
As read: 5 (A)
